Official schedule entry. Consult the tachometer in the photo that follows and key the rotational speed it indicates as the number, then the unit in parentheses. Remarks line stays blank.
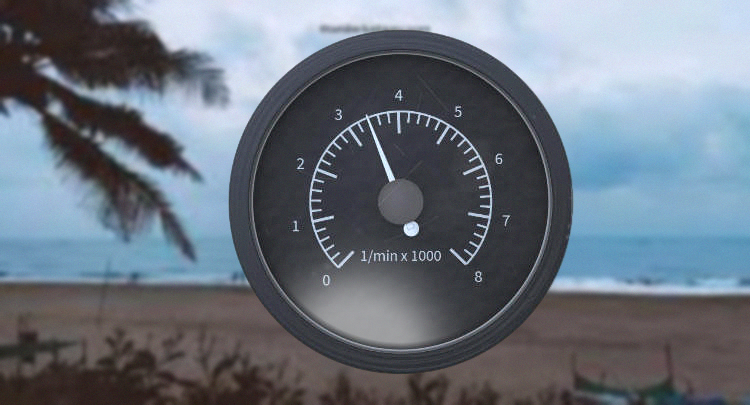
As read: 3400 (rpm)
